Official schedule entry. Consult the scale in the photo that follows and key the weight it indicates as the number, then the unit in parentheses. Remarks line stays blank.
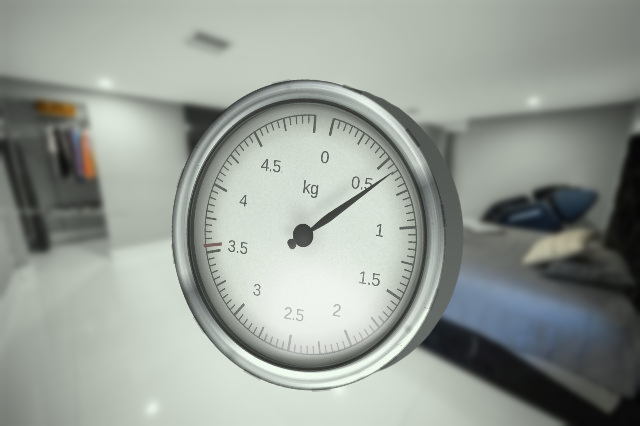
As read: 0.6 (kg)
